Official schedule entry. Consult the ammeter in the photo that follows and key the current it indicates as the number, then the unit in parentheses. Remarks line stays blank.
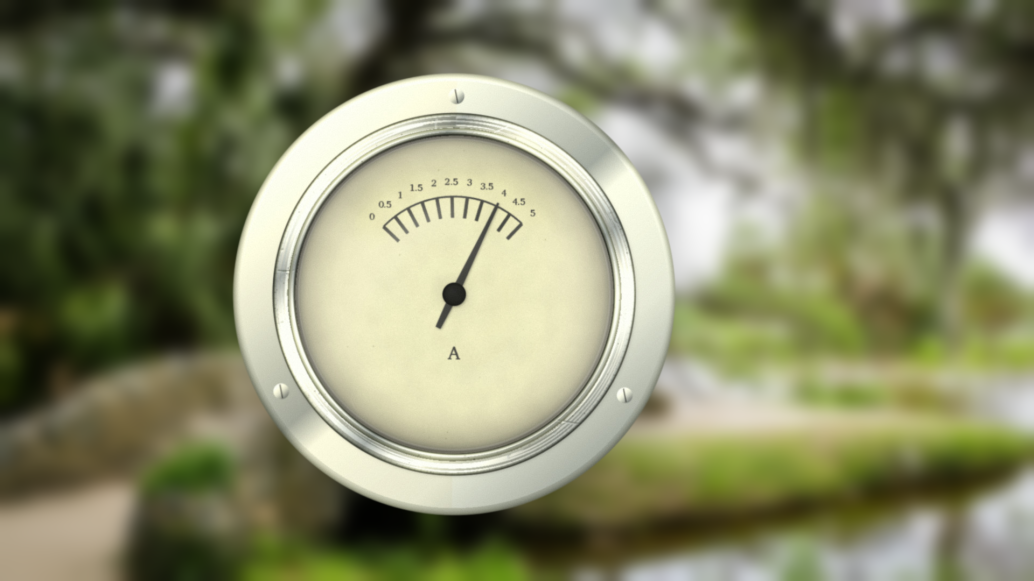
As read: 4 (A)
